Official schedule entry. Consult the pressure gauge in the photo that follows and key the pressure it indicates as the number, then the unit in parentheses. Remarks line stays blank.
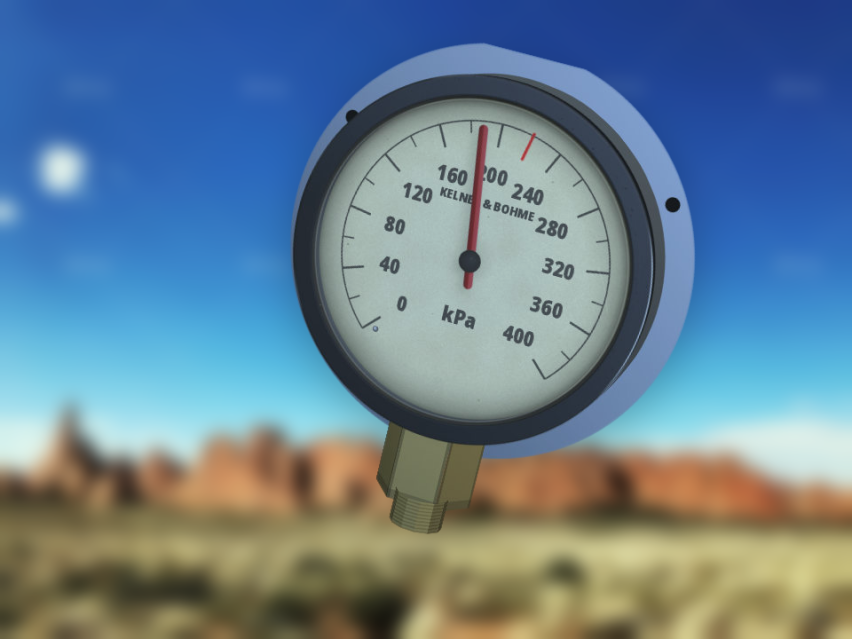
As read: 190 (kPa)
